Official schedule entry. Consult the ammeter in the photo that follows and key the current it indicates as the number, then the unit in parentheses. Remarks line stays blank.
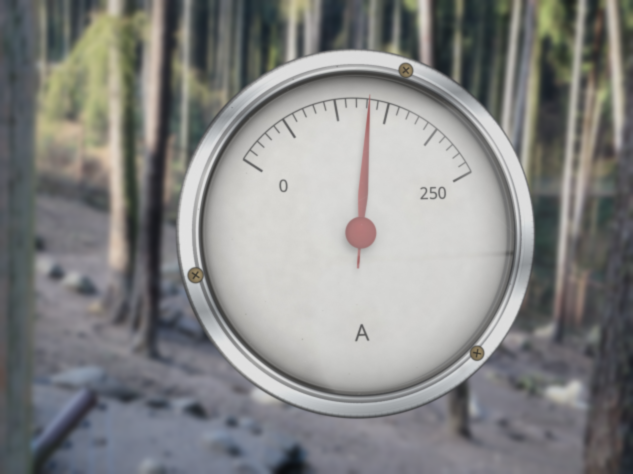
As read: 130 (A)
